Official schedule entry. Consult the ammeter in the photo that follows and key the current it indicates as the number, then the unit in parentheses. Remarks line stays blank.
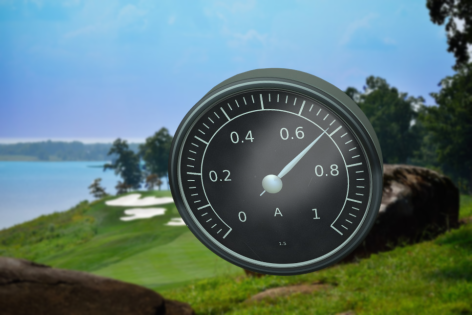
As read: 0.68 (A)
